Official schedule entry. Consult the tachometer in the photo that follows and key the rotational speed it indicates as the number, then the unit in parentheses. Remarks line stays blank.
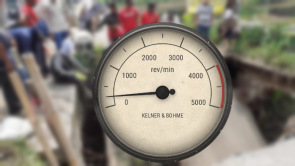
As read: 250 (rpm)
